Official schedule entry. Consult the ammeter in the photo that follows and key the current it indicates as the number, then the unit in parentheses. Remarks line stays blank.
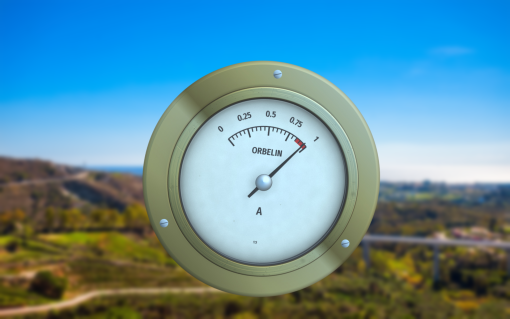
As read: 0.95 (A)
